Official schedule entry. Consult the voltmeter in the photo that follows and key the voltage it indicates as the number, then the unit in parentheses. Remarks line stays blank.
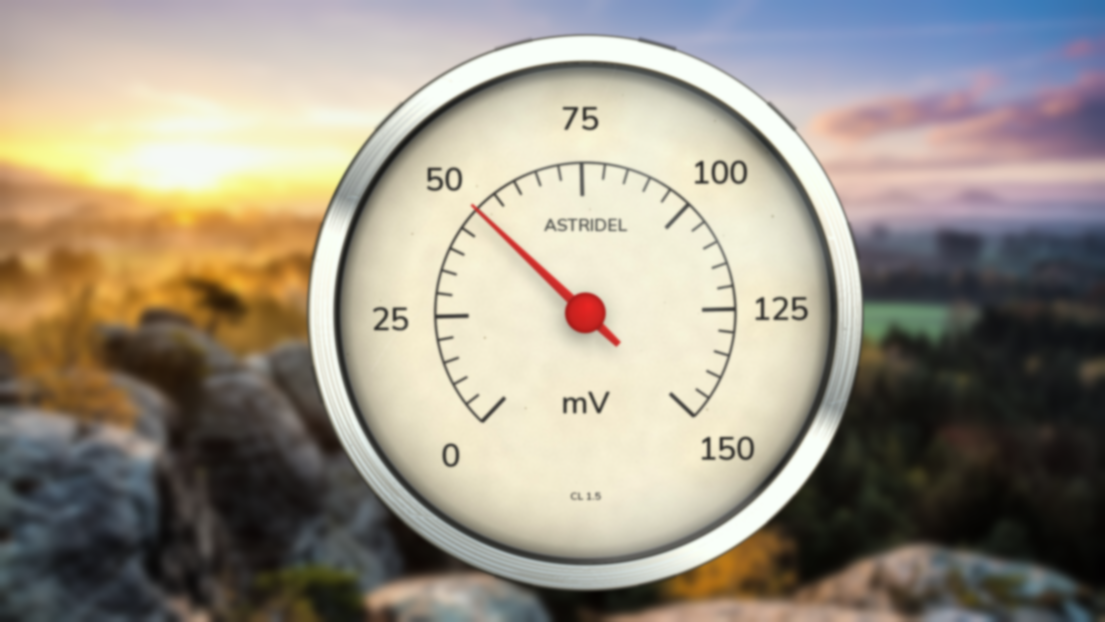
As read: 50 (mV)
